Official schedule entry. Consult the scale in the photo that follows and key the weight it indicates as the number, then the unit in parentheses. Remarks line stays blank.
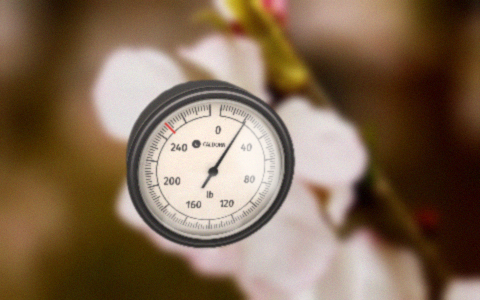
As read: 20 (lb)
